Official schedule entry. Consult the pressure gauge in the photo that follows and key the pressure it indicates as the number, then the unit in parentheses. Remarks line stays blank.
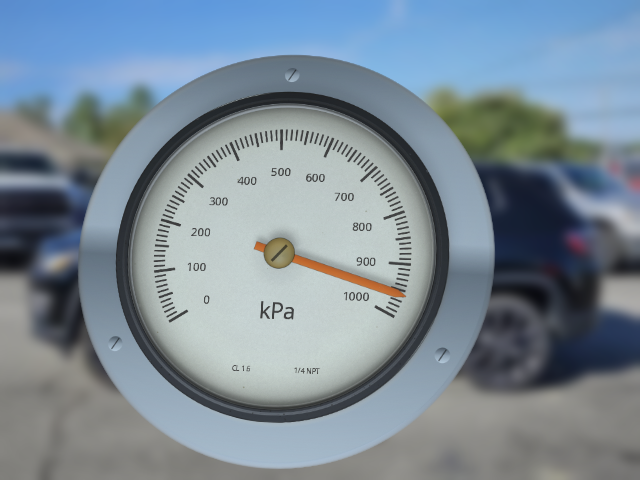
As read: 960 (kPa)
